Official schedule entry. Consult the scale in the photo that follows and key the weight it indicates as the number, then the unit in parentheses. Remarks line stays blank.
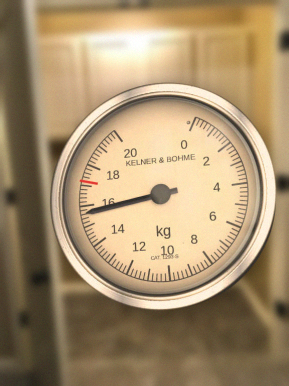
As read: 15.6 (kg)
